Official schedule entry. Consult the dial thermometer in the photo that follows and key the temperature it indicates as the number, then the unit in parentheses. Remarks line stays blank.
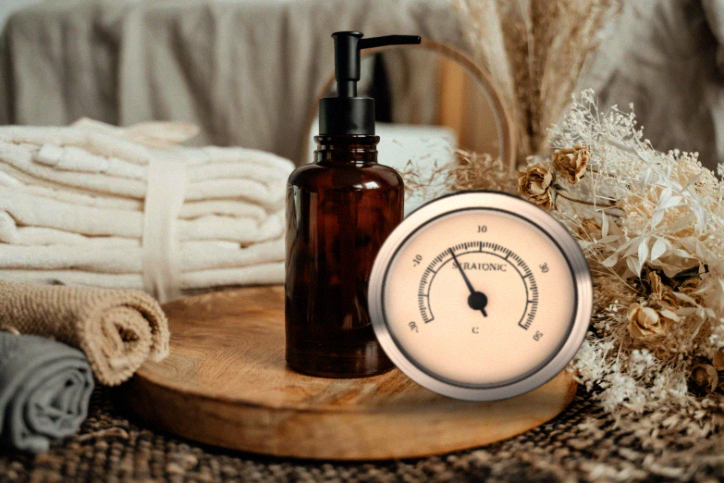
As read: 0 (°C)
